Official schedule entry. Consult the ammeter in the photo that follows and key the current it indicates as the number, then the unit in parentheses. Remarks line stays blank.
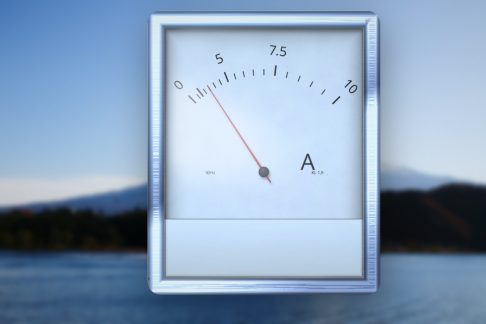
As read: 3.5 (A)
